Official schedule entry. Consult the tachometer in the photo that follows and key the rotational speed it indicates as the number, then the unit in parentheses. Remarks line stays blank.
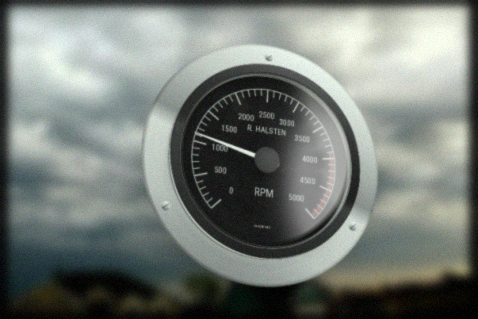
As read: 1100 (rpm)
